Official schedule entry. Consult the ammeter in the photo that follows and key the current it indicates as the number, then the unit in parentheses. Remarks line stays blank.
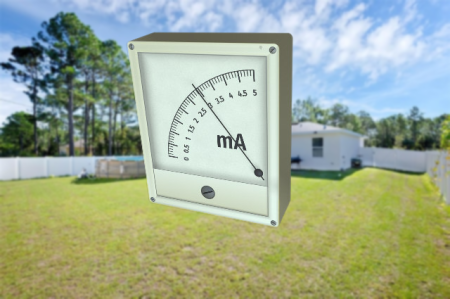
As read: 3 (mA)
